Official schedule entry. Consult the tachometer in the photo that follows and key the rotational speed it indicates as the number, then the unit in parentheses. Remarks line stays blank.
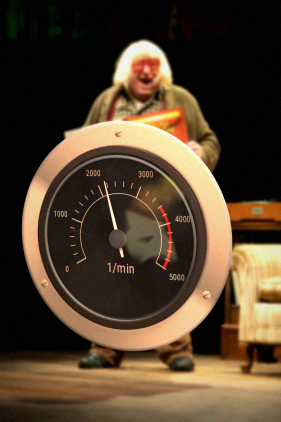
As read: 2200 (rpm)
